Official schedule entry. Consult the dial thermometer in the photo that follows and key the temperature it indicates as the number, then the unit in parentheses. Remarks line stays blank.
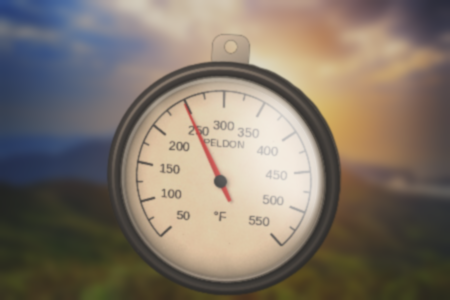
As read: 250 (°F)
